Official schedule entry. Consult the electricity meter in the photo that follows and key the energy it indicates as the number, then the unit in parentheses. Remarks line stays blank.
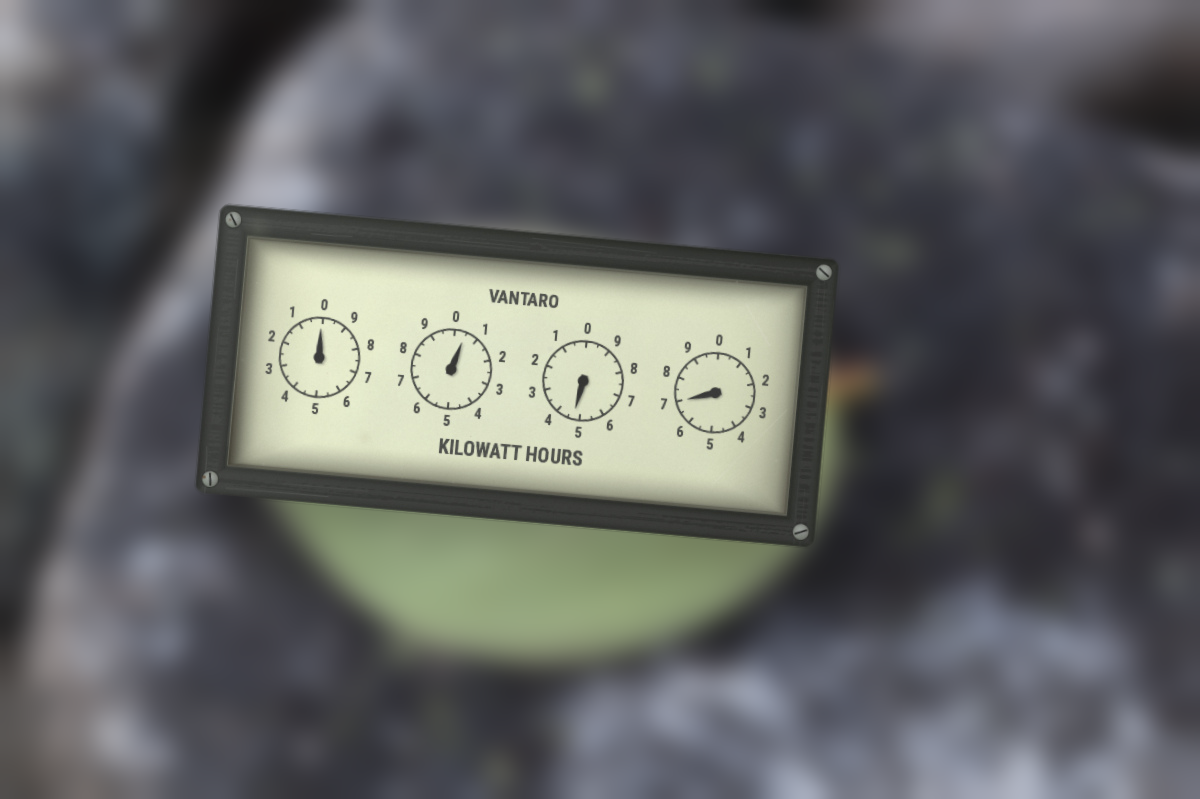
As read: 47 (kWh)
